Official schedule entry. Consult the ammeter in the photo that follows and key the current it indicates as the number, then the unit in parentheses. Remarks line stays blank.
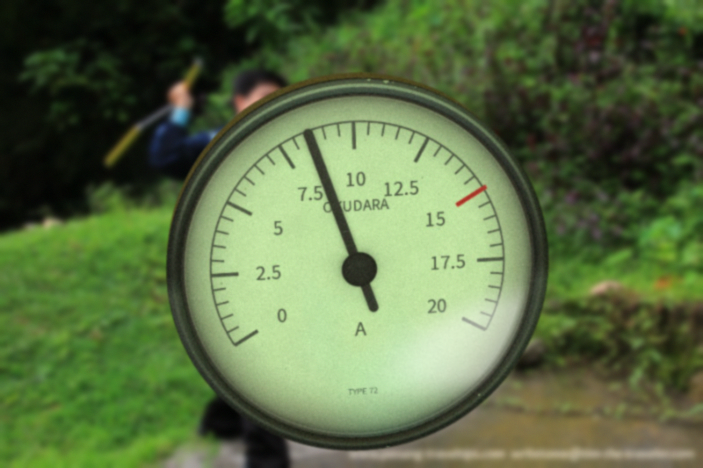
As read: 8.5 (A)
